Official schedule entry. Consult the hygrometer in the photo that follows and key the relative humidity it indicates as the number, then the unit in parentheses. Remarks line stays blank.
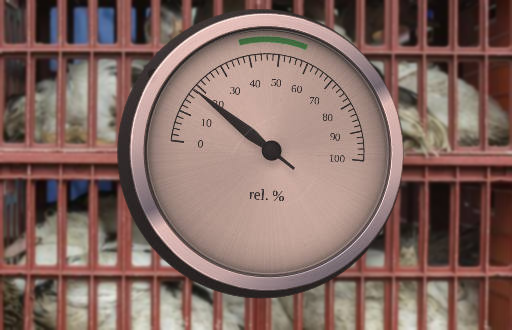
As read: 18 (%)
